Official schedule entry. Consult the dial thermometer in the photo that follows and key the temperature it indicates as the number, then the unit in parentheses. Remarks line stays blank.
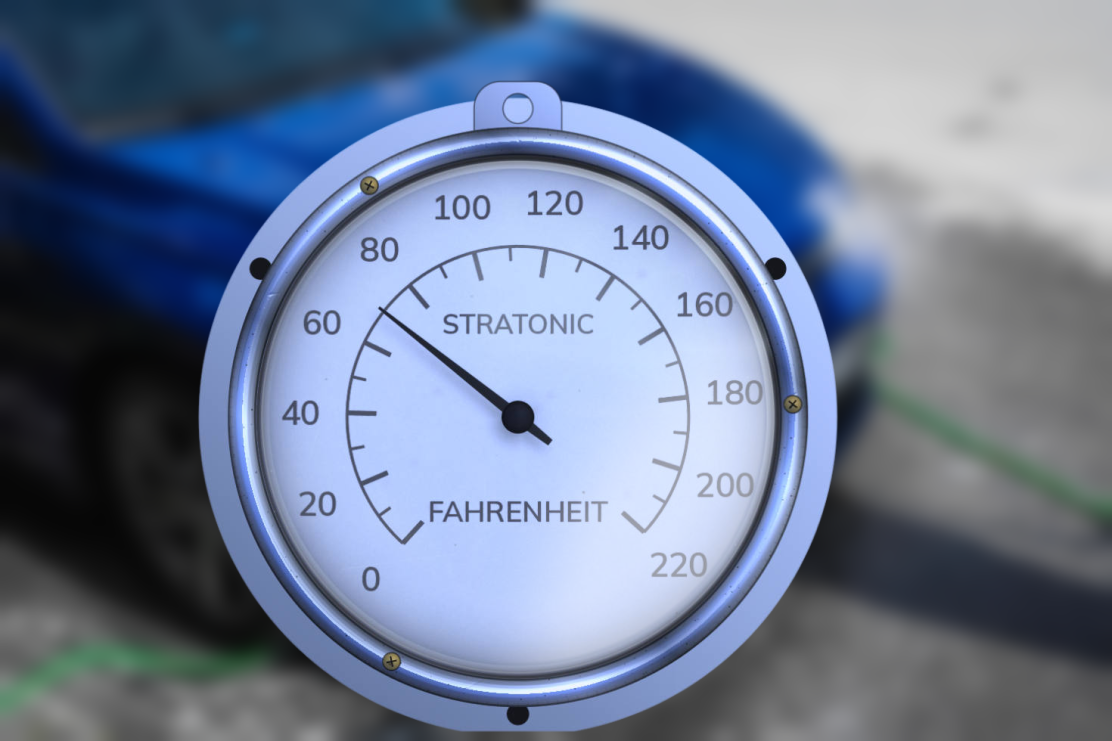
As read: 70 (°F)
